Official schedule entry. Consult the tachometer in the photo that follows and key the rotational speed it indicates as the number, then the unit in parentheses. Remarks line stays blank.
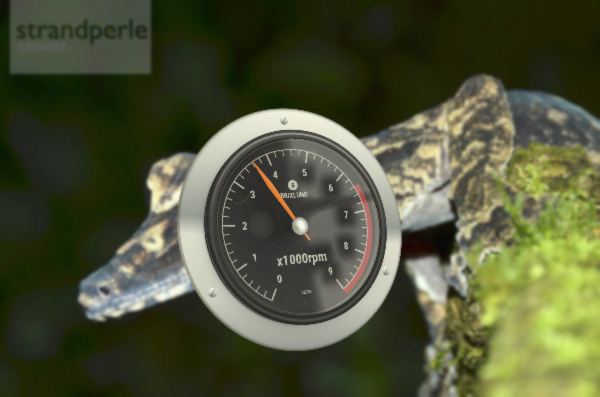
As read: 3600 (rpm)
